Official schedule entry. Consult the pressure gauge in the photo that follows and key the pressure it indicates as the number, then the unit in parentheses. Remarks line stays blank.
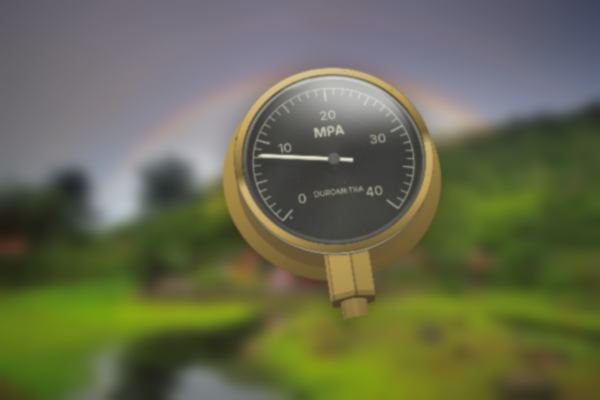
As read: 8 (MPa)
